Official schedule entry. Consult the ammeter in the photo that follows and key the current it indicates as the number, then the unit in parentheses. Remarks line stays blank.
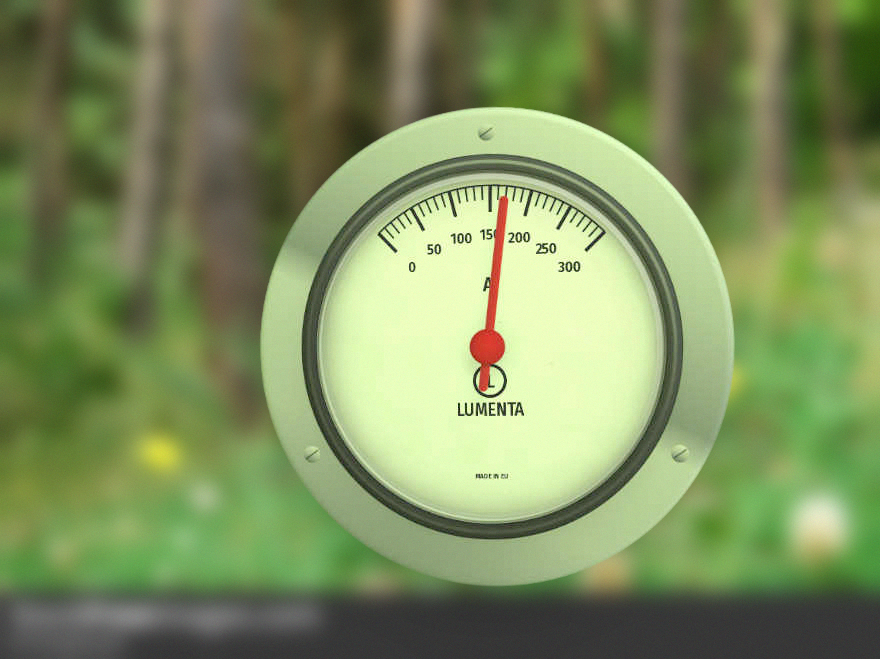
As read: 170 (A)
